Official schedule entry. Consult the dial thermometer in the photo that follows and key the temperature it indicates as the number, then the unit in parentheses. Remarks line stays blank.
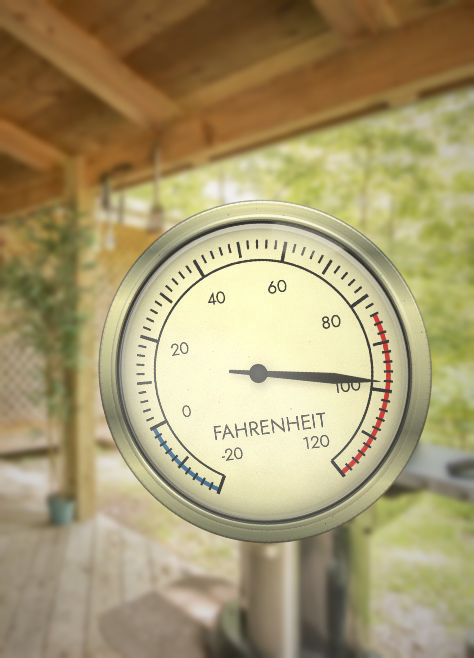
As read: 98 (°F)
